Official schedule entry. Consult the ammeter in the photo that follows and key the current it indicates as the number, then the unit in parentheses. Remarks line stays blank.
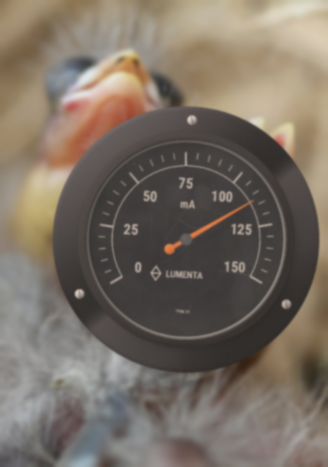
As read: 112.5 (mA)
